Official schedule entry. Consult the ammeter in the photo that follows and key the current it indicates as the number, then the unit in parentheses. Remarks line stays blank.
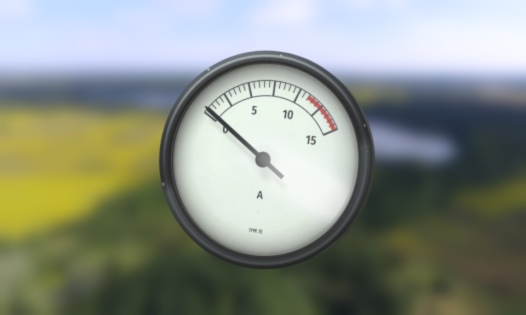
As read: 0.5 (A)
